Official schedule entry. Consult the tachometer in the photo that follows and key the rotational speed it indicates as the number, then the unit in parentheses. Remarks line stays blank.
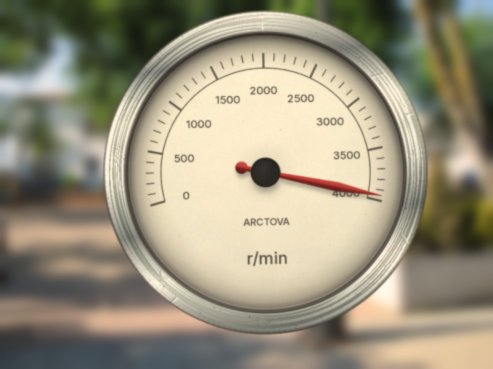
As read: 3950 (rpm)
